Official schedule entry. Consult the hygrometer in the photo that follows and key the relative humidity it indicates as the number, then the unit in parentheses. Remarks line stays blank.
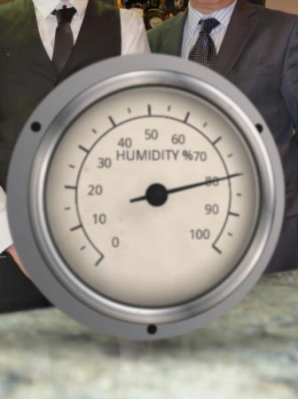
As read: 80 (%)
